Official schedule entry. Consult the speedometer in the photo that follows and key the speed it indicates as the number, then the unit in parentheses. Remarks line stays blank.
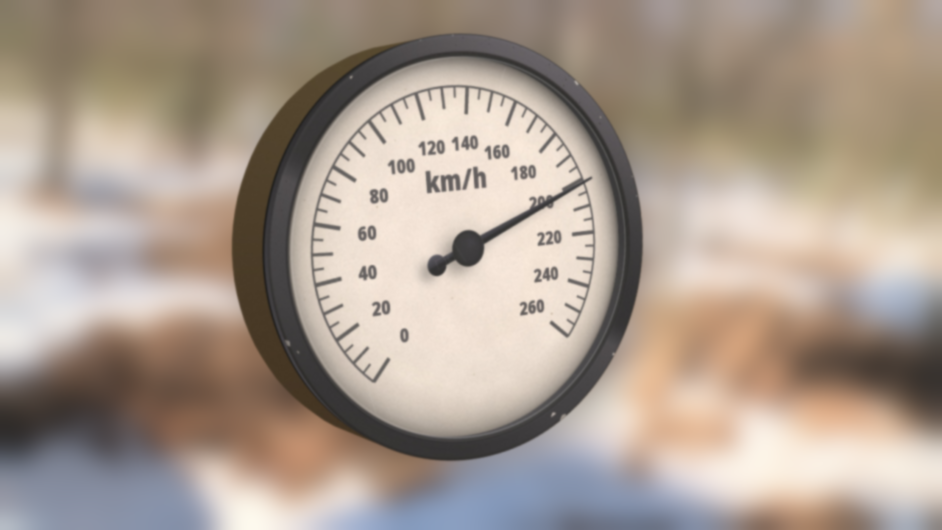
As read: 200 (km/h)
